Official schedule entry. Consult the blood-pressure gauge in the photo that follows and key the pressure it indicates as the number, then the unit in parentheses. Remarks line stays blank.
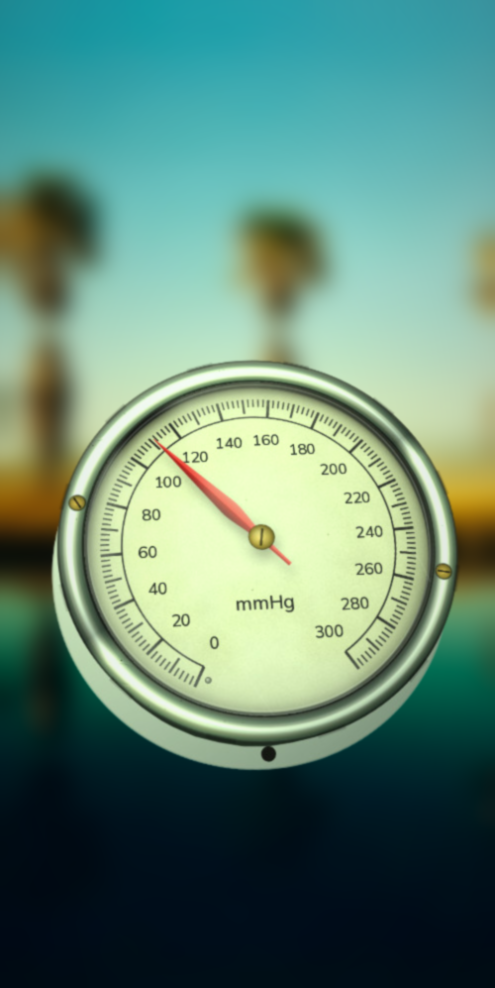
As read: 110 (mmHg)
